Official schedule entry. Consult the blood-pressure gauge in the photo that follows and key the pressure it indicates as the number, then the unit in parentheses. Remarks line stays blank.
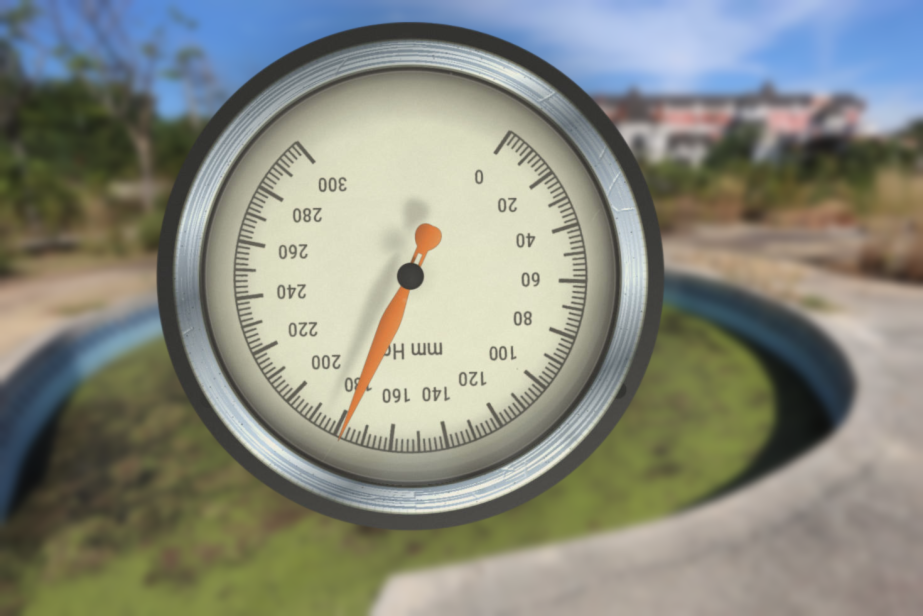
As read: 178 (mmHg)
